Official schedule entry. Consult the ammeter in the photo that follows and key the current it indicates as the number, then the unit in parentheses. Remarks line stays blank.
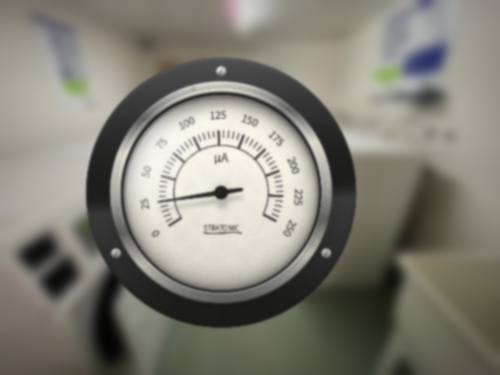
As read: 25 (µA)
